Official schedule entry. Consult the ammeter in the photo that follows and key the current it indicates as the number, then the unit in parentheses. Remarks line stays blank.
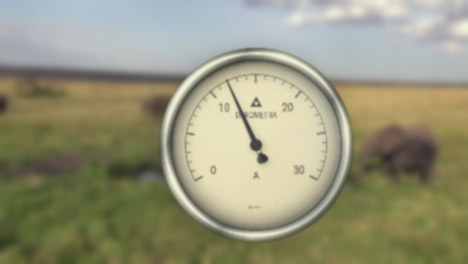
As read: 12 (A)
